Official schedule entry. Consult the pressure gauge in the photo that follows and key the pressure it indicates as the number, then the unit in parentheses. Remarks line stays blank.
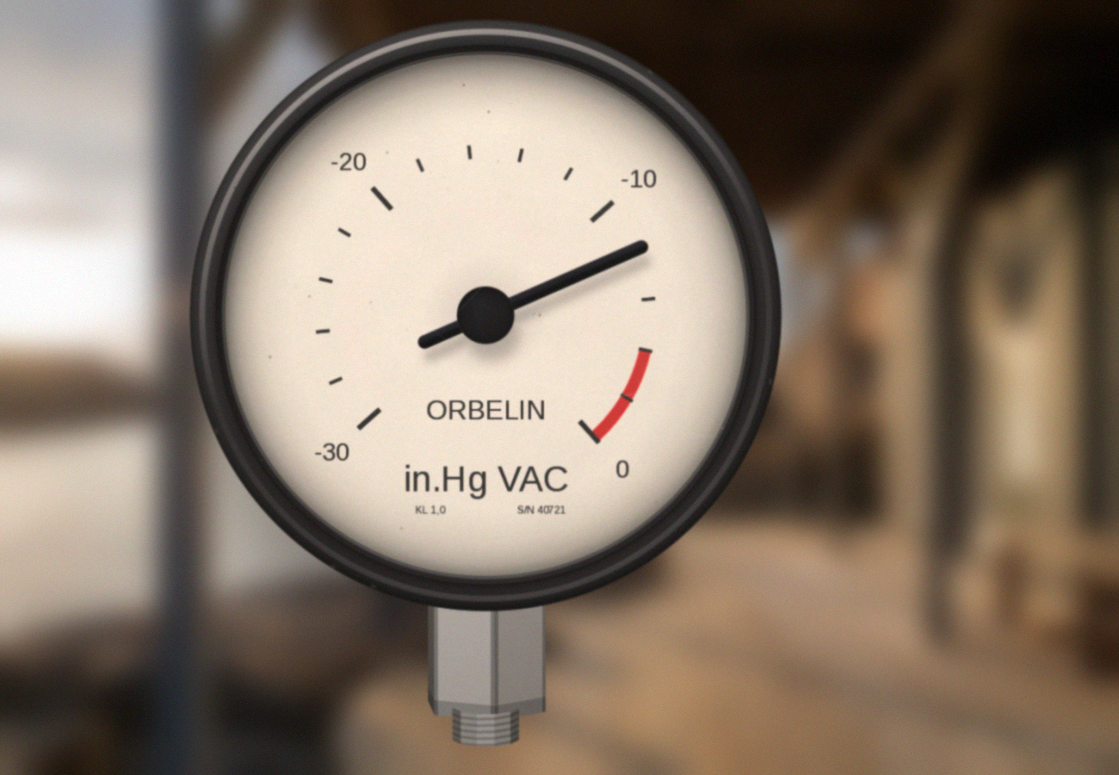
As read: -8 (inHg)
